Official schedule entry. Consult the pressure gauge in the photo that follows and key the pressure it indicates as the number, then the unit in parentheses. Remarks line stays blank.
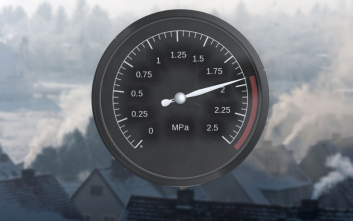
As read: 1.95 (MPa)
